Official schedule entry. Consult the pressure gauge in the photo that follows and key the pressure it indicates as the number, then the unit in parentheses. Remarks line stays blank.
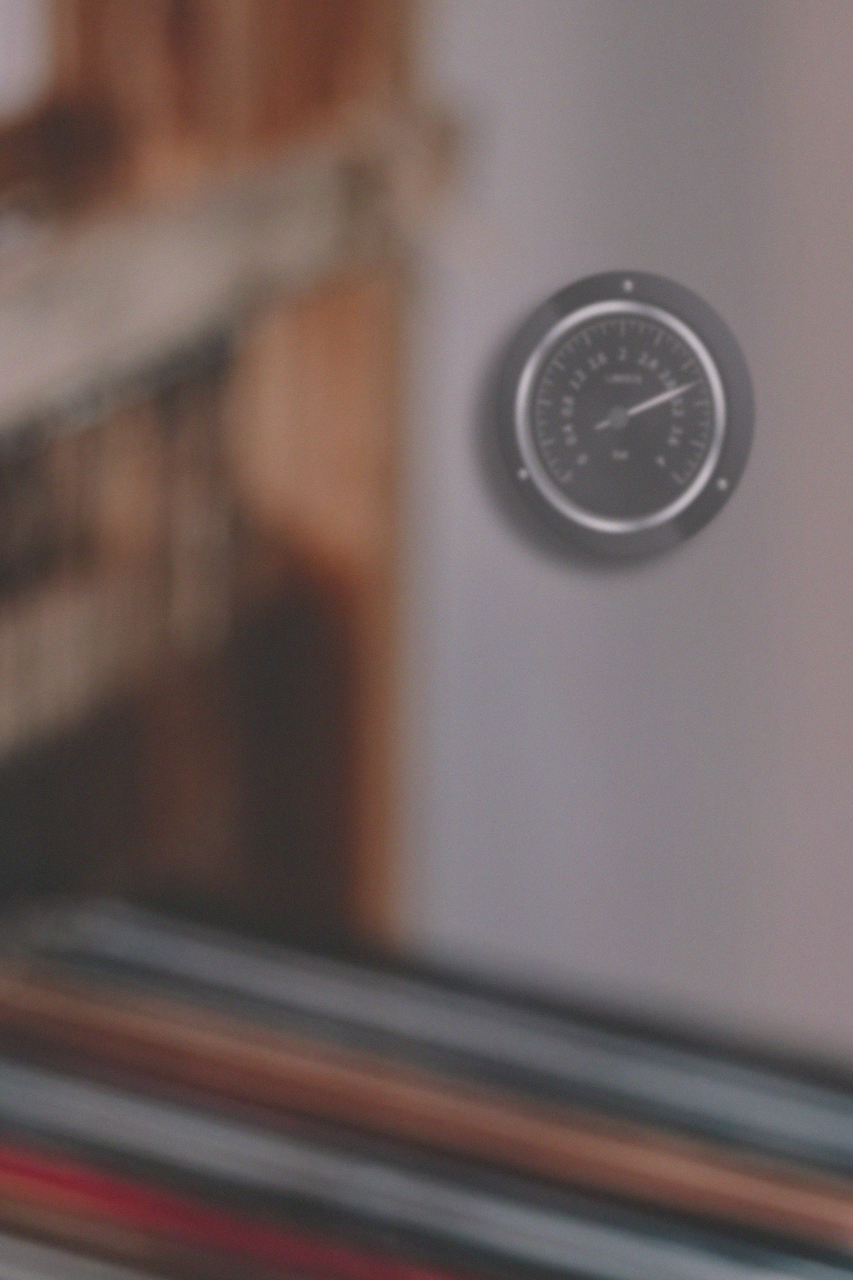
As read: 3 (bar)
